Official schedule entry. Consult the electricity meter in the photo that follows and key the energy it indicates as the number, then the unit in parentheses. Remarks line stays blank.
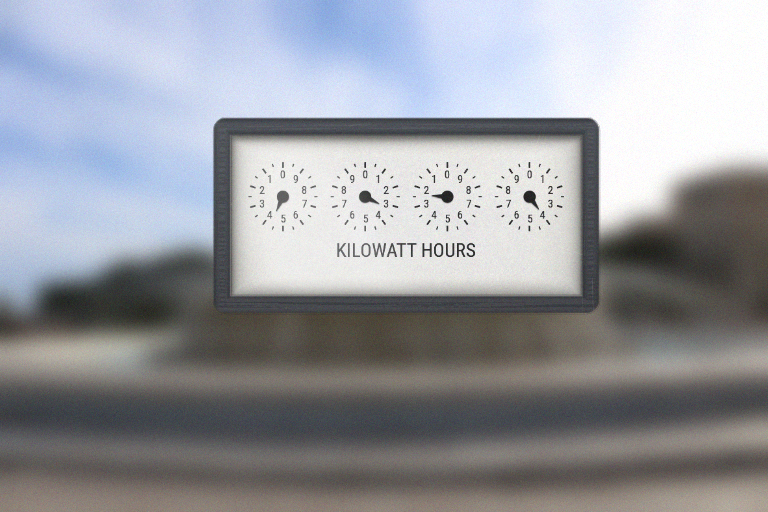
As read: 4324 (kWh)
